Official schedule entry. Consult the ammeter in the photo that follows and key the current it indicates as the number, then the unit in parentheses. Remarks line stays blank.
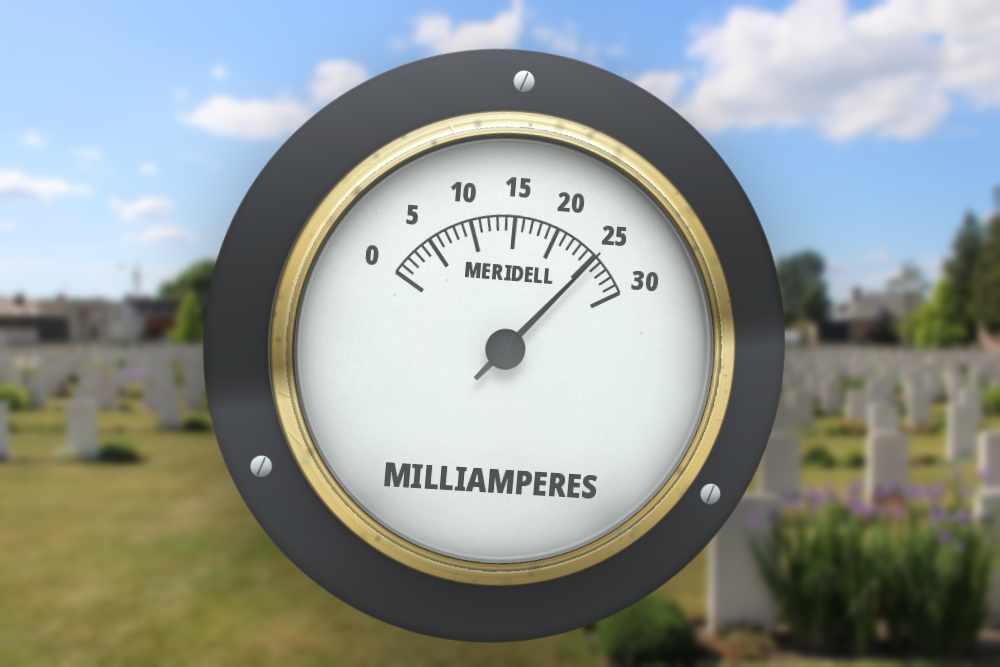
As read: 25 (mA)
